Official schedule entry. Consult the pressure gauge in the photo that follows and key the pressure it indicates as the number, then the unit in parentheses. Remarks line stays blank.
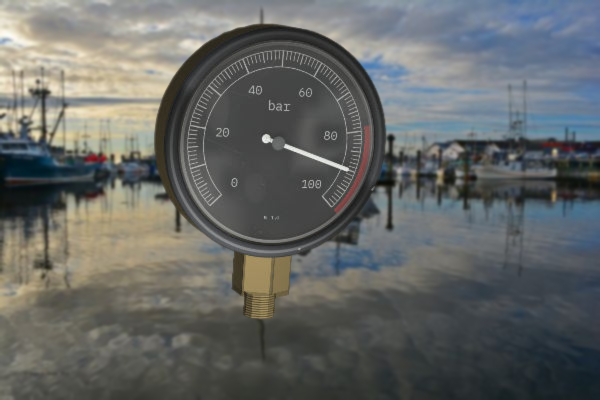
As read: 90 (bar)
